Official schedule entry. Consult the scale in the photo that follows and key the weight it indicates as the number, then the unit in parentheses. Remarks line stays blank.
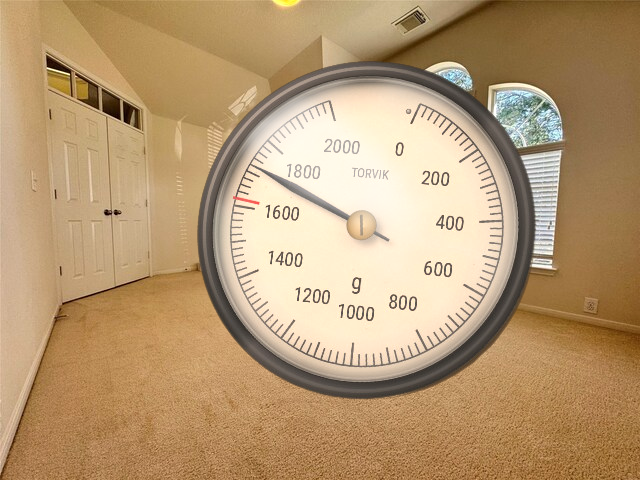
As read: 1720 (g)
